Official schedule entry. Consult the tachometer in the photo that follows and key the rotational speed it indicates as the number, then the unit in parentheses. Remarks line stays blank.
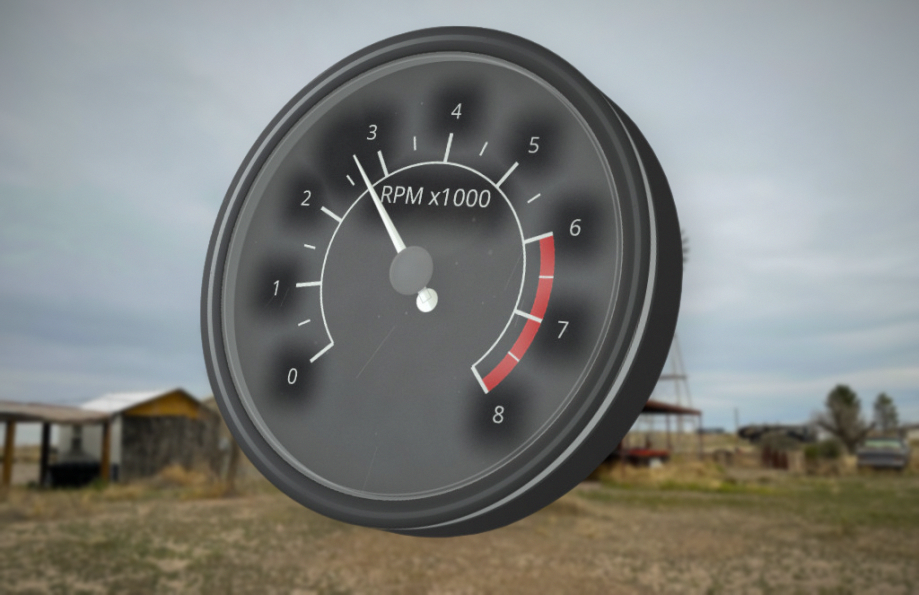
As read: 2750 (rpm)
